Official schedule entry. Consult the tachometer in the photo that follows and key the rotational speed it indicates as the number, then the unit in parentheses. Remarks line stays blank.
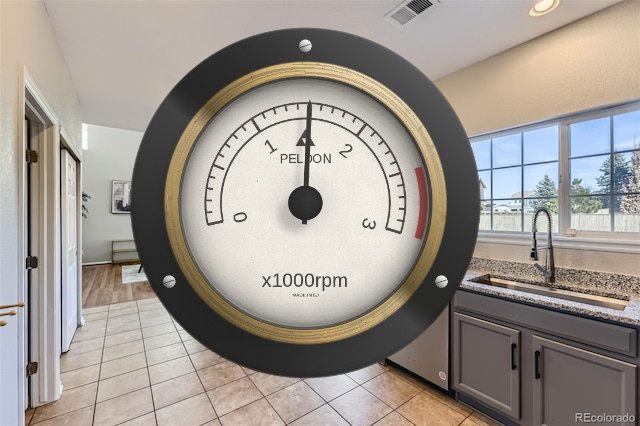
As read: 1500 (rpm)
